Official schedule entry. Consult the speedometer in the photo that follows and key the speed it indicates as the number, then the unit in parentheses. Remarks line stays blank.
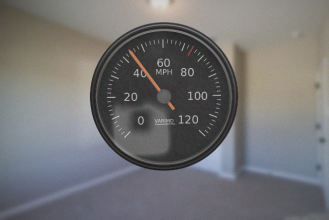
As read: 44 (mph)
